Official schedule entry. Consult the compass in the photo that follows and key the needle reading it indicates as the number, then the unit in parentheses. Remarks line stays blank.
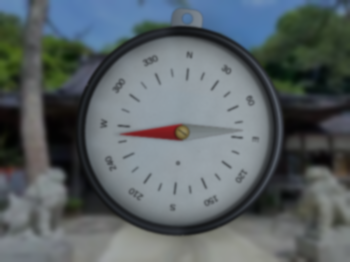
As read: 262.5 (°)
